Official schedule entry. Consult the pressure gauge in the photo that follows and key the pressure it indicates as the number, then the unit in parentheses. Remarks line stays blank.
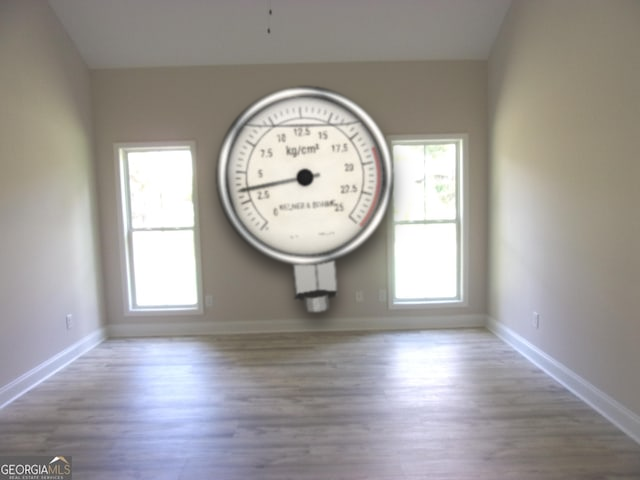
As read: 3.5 (kg/cm²)
